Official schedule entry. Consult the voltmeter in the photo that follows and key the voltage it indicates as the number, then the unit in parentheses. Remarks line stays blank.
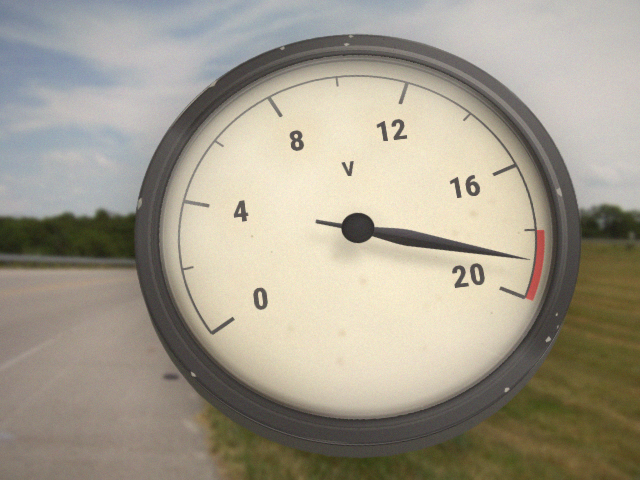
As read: 19 (V)
